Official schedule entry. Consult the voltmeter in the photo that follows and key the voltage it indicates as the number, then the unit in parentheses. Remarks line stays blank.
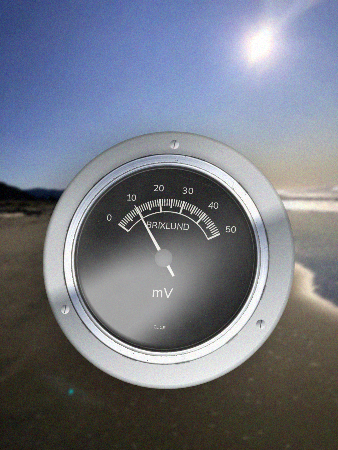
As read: 10 (mV)
